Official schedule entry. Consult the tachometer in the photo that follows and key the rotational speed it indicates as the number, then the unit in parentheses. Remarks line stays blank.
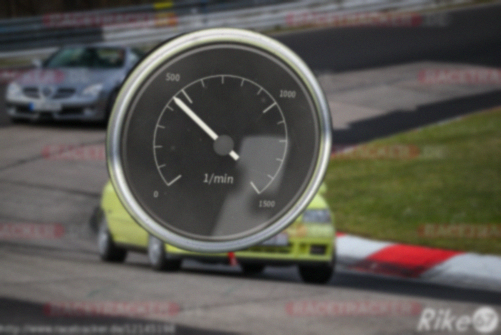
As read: 450 (rpm)
